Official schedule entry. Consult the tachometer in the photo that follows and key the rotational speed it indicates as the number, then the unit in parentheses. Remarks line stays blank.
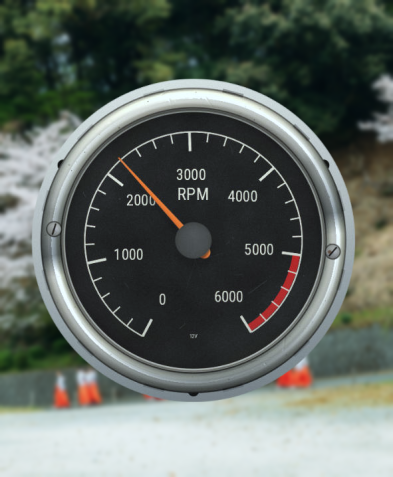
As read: 2200 (rpm)
